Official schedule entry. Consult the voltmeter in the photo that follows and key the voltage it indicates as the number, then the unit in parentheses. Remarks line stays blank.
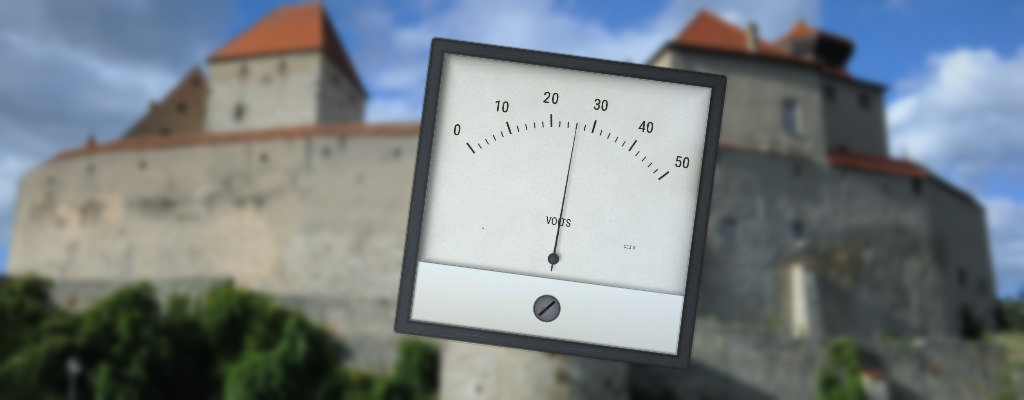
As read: 26 (V)
